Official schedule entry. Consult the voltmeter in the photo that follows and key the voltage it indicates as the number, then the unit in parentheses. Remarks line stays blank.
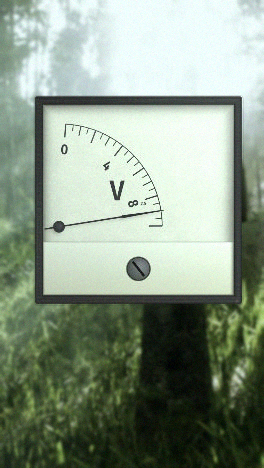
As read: 9 (V)
